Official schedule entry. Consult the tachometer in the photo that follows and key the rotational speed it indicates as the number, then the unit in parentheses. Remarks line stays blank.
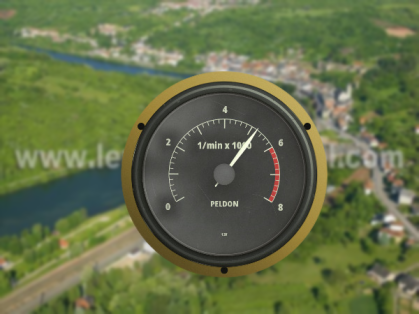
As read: 5200 (rpm)
